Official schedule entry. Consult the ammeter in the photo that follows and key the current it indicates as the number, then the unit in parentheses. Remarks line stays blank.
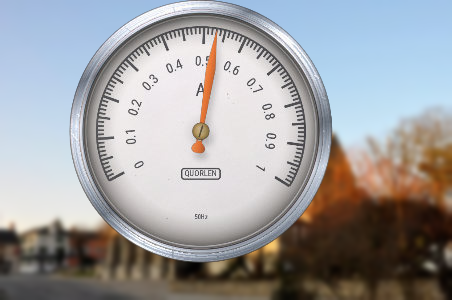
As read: 0.53 (A)
